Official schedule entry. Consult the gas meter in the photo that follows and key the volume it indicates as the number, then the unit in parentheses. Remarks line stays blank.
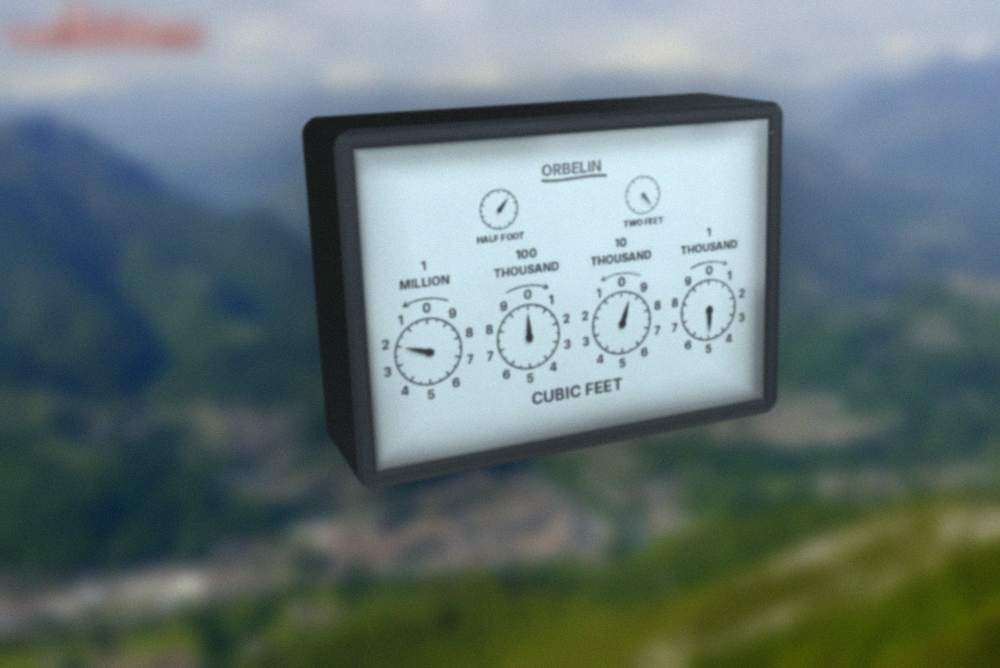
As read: 199500 (ft³)
